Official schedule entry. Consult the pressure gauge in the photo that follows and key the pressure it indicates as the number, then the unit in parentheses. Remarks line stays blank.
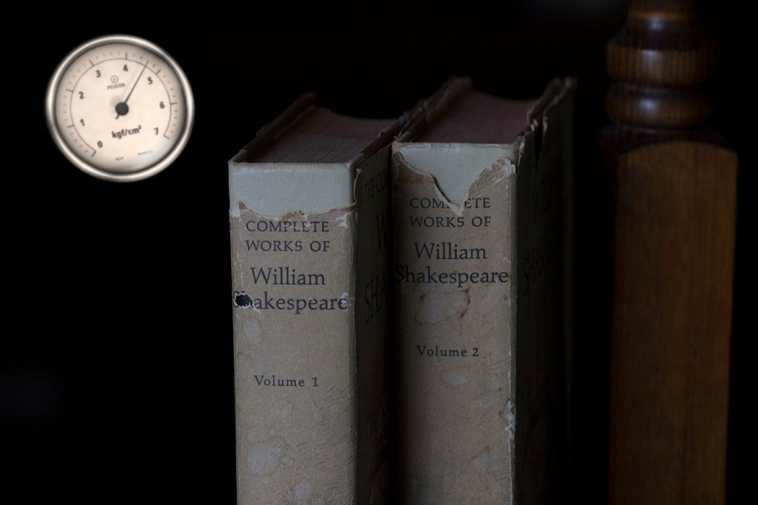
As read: 4.6 (kg/cm²)
